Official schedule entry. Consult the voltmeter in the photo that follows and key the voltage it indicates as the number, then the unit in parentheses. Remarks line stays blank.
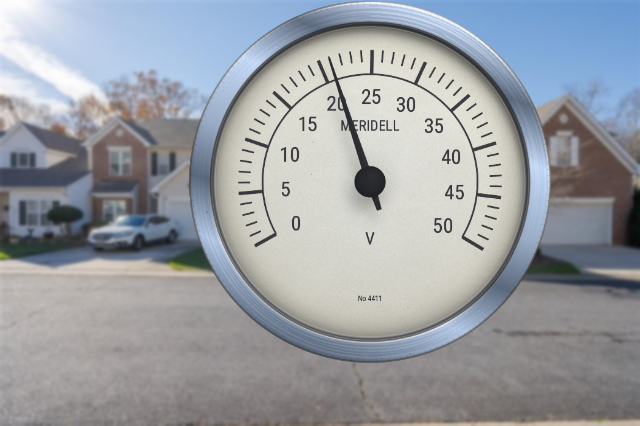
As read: 21 (V)
